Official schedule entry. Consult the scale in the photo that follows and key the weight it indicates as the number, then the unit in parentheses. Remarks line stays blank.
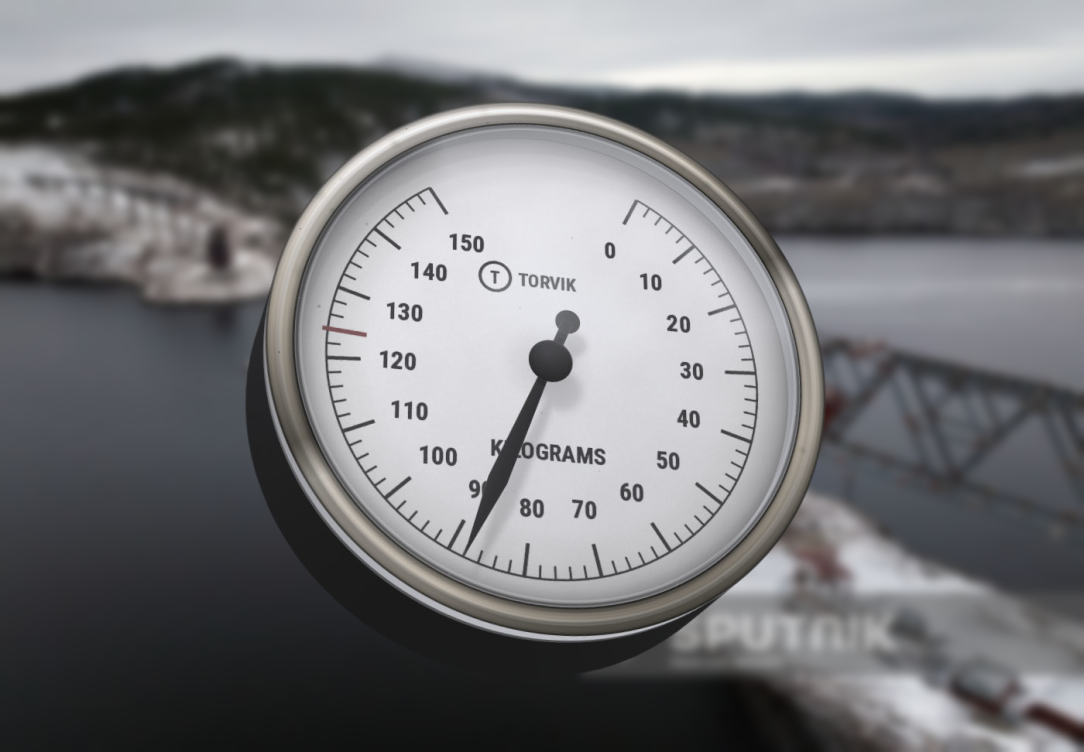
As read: 88 (kg)
